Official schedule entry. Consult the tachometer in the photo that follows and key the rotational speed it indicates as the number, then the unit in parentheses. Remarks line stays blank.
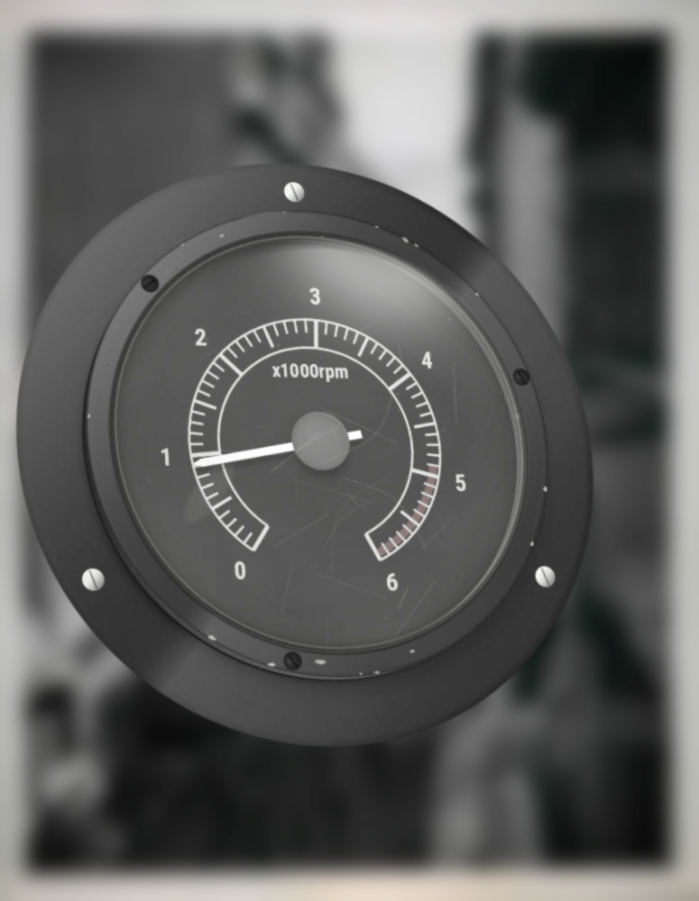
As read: 900 (rpm)
